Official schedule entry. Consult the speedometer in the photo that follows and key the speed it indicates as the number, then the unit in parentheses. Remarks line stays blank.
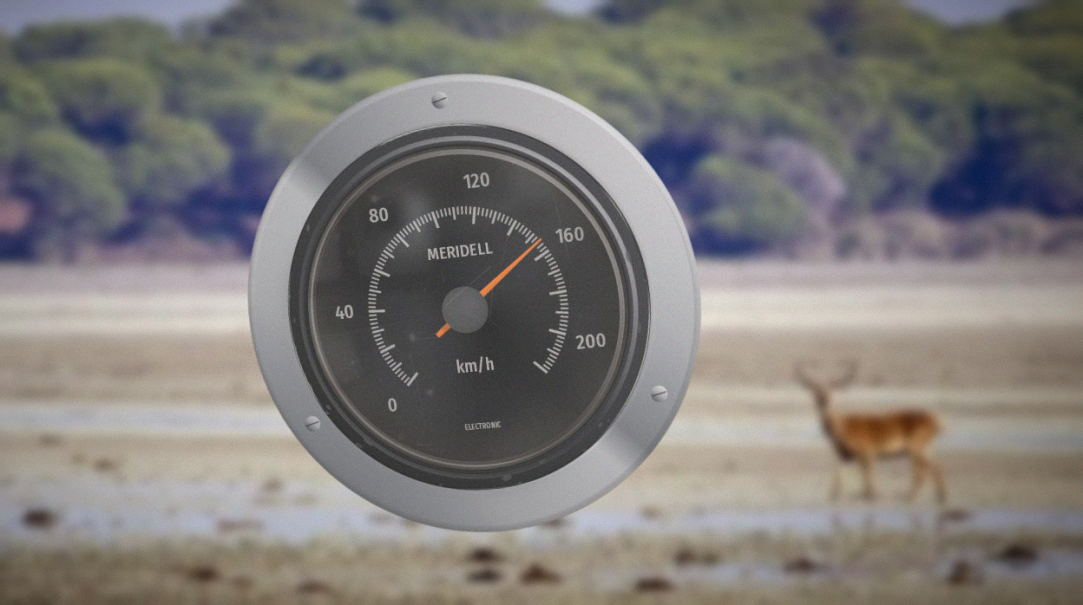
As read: 154 (km/h)
